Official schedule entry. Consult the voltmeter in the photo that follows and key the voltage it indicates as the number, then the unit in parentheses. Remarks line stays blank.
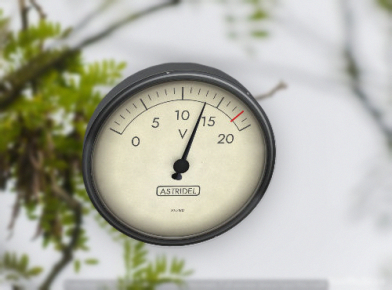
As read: 13 (V)
